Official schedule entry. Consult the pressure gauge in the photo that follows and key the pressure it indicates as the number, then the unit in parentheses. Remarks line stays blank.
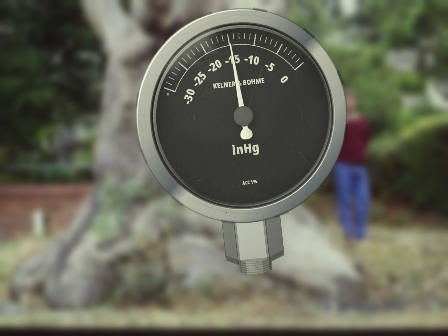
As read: -15 (inHg)
